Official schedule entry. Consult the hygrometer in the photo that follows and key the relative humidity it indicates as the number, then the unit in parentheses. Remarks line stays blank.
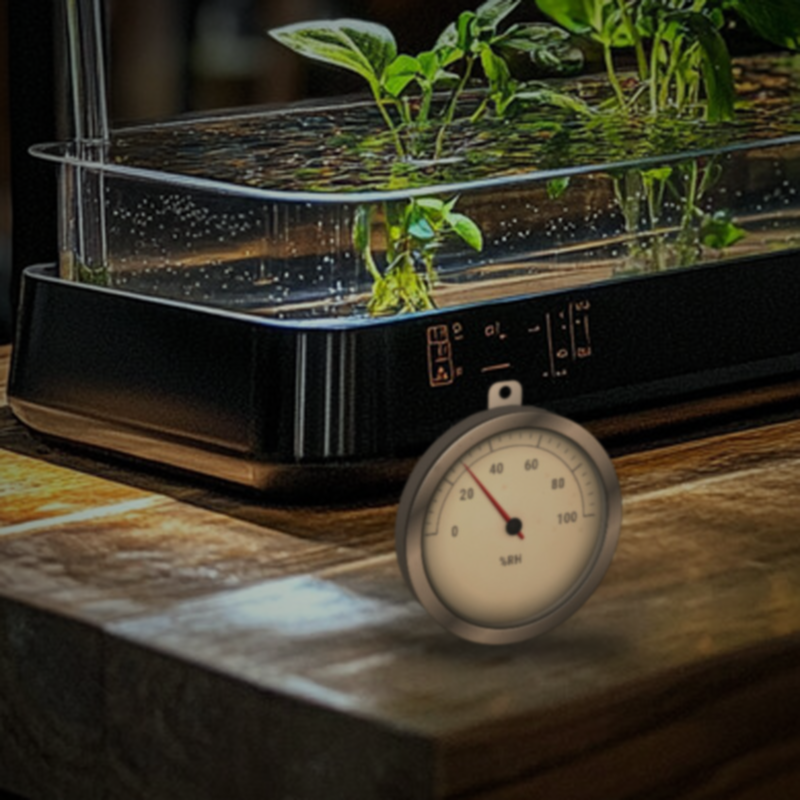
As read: 28 (%)
